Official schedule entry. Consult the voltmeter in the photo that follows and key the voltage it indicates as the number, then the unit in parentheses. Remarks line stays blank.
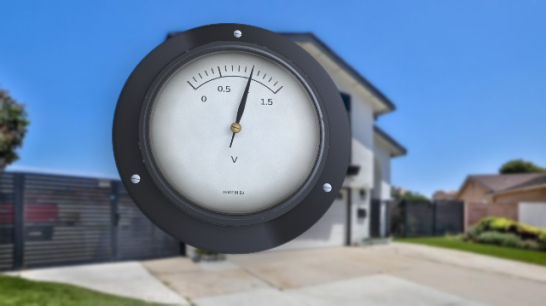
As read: 1 (V)
